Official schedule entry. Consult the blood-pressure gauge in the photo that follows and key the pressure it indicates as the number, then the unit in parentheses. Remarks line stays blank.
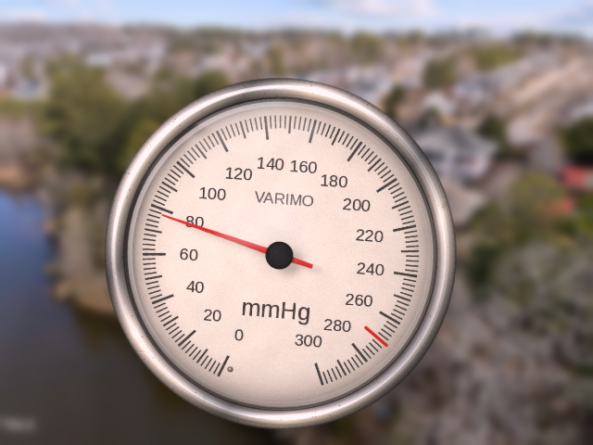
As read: 78 (mmHg)
